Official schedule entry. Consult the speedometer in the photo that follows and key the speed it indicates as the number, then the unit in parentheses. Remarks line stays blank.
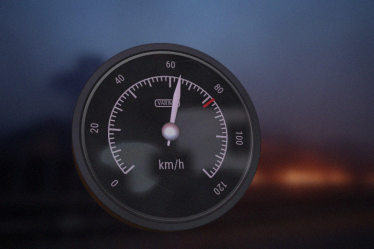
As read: 64 (km/h)
